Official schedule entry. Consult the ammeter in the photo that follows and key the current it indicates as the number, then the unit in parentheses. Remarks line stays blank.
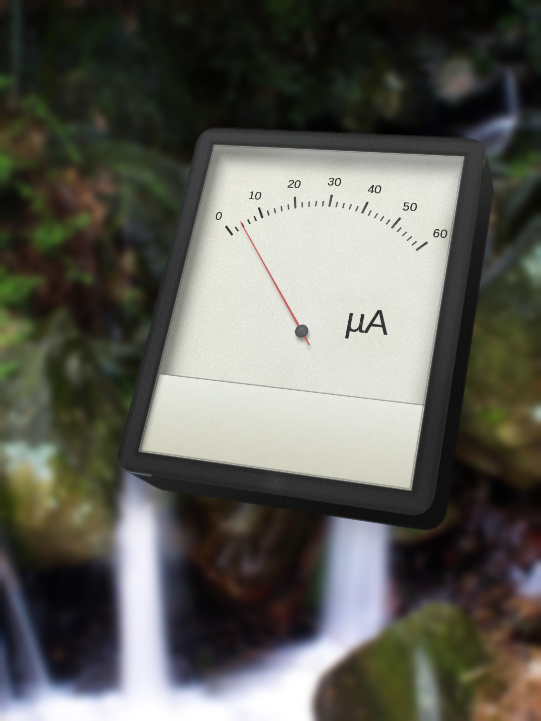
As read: 4 (µA)
